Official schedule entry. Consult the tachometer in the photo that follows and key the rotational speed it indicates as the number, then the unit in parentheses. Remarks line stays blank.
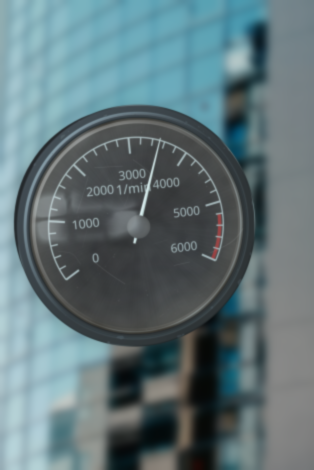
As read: 3500 (rpm)
